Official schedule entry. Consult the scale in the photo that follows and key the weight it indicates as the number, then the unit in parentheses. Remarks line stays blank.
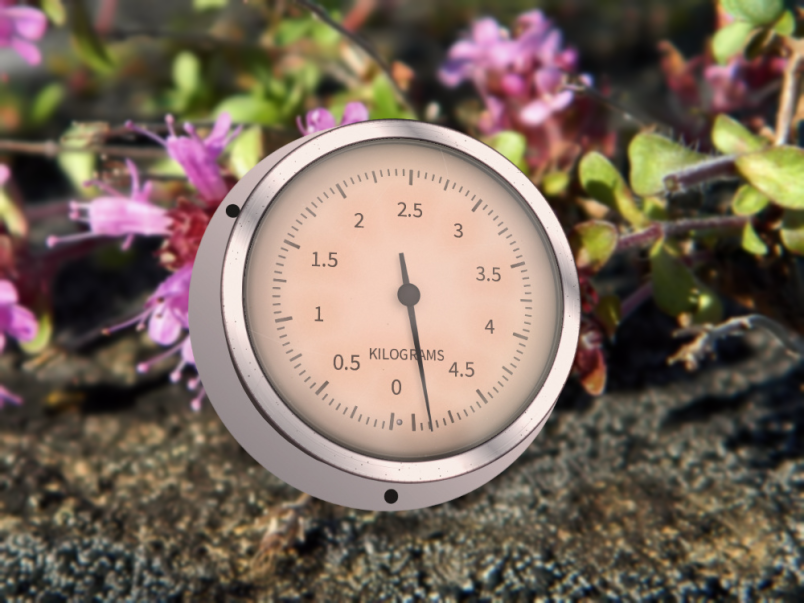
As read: 4.9 (kg)
